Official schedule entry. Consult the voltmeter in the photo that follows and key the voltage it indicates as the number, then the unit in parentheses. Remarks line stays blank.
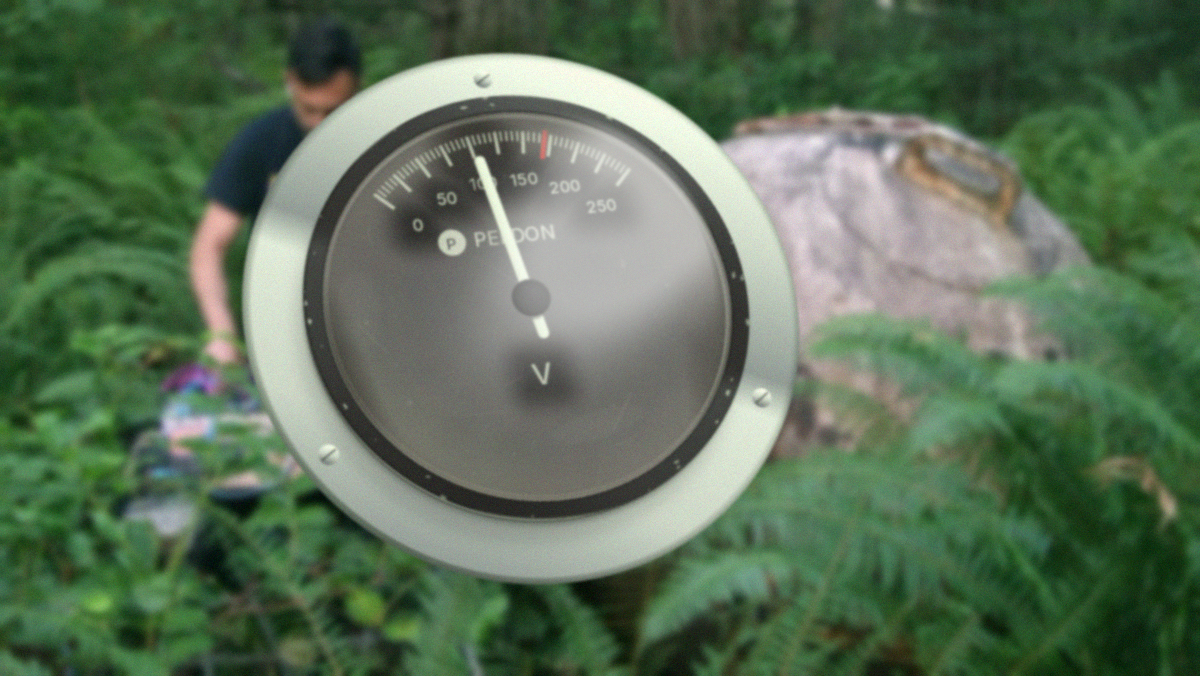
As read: 100 (V)
